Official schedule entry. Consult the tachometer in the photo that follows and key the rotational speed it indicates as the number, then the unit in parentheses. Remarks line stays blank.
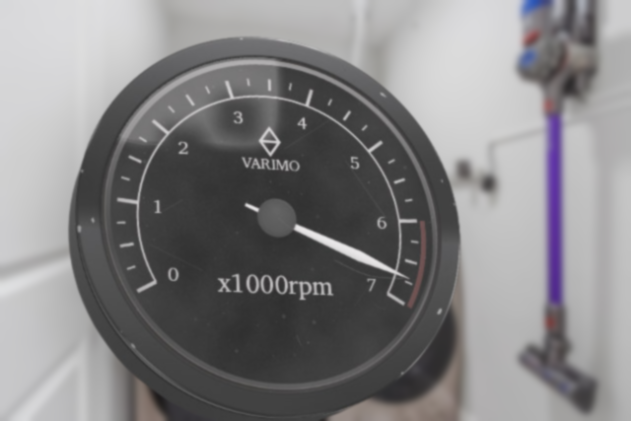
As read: 6750 (rpm)
